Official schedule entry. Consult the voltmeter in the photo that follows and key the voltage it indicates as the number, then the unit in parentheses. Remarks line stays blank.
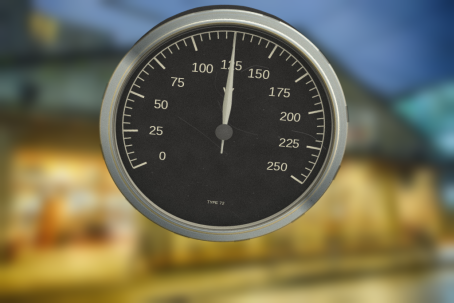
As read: 125 (V)
